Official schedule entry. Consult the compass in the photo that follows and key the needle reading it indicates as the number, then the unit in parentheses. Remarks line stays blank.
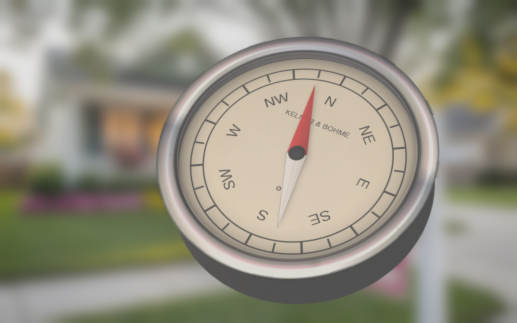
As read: 345 (°)
